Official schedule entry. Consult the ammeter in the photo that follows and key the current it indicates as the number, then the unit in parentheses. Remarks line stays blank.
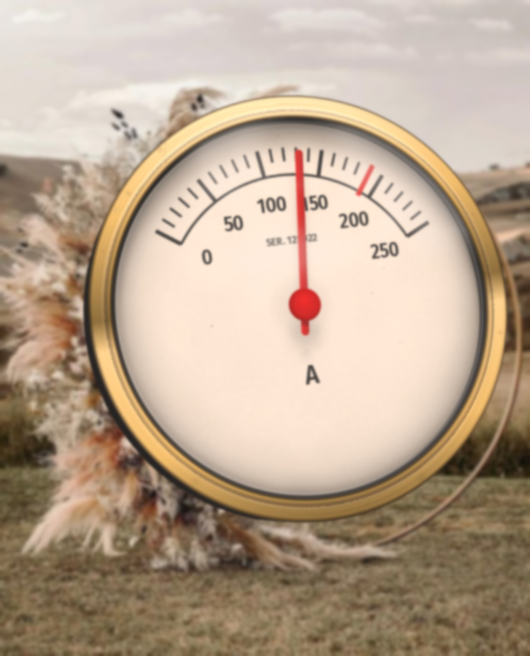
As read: 130 (A)
